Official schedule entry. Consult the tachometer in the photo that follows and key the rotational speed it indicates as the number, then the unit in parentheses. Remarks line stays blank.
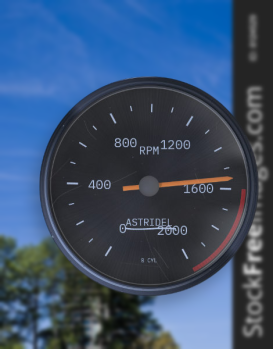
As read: 1550 (rpm)
